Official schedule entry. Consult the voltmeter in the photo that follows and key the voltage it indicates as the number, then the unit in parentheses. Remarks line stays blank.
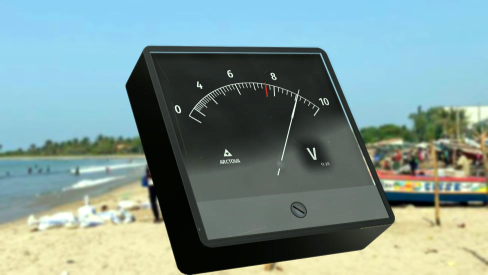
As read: 9 (V)
